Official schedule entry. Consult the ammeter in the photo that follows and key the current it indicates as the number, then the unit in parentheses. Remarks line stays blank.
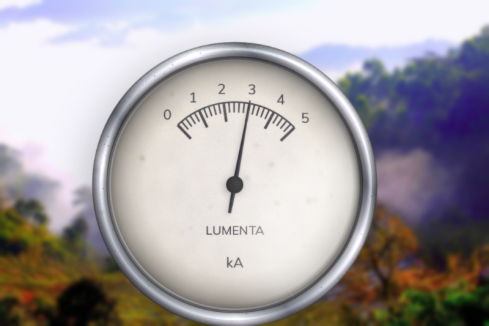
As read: 3 (kA)
